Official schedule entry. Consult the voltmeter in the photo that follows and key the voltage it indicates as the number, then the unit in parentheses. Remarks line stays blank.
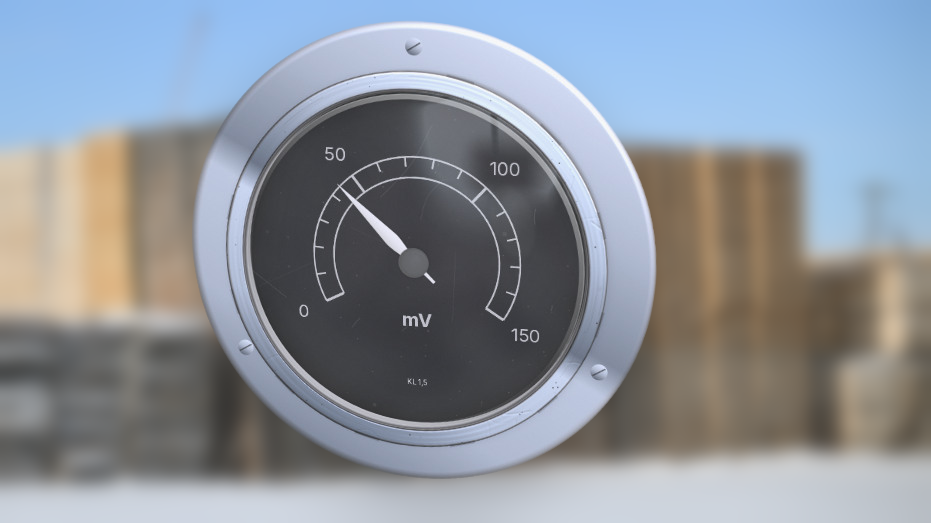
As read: 45 (mV)
